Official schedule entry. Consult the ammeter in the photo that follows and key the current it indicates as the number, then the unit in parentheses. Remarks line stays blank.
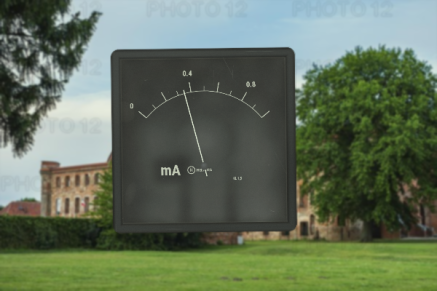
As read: 0.35 (mA)
